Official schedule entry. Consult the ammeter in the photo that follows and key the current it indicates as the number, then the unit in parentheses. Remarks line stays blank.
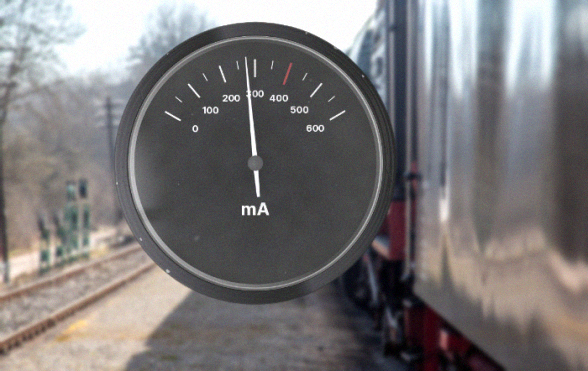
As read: 275 (mA)
